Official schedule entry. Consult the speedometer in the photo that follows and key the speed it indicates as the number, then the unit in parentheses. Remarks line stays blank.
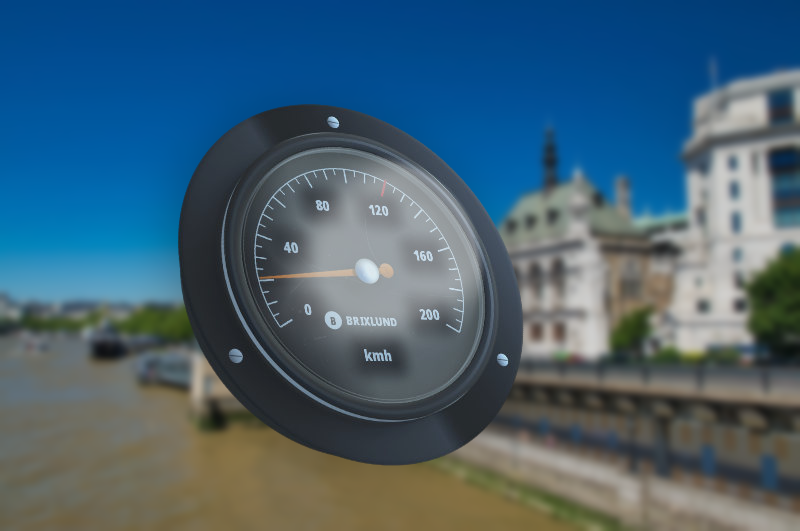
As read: 20 (km/h)
